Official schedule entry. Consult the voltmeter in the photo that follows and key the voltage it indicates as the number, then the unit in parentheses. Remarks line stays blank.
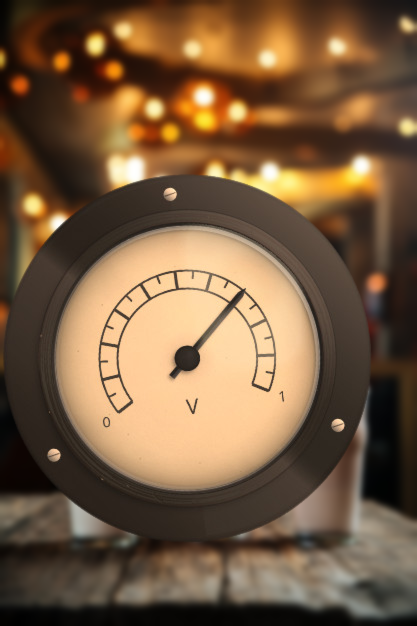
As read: 0.7 (V)
